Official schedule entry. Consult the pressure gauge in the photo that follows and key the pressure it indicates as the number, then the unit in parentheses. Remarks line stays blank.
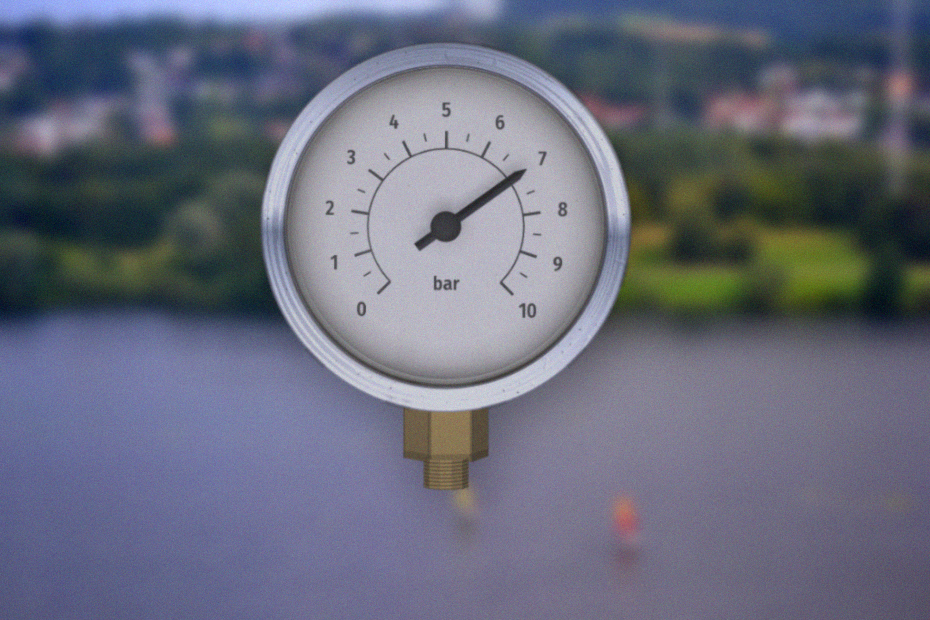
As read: 7 (bar)
